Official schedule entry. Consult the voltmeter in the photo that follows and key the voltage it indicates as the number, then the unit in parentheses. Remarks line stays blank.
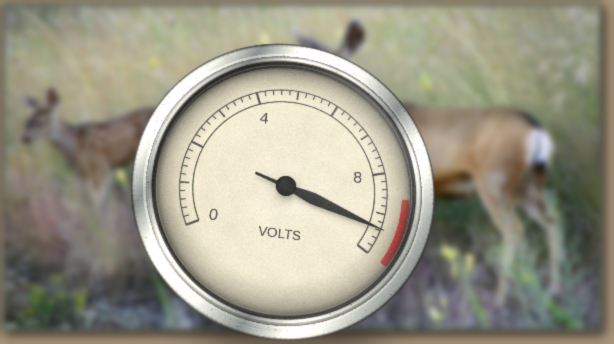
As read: 9.4 (V)
